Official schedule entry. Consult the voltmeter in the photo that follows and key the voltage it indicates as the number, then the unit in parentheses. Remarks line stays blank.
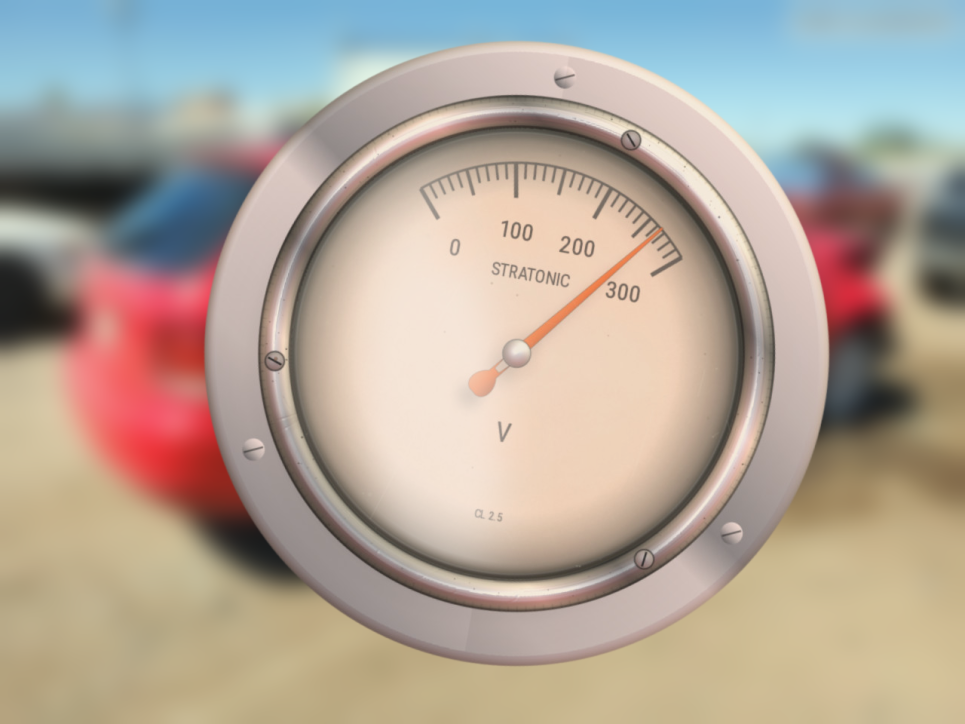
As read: 265 (V)
